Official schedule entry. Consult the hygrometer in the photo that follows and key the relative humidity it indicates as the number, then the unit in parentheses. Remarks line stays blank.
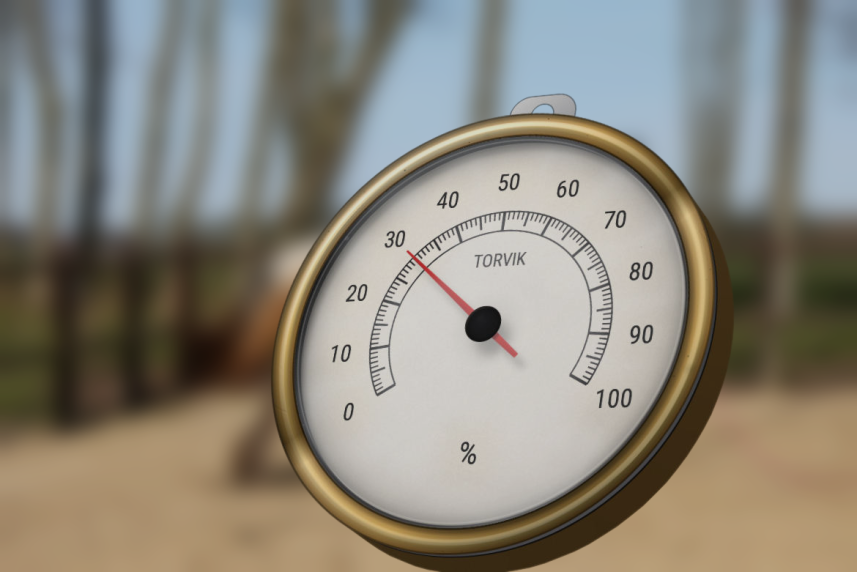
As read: 30 (%)
